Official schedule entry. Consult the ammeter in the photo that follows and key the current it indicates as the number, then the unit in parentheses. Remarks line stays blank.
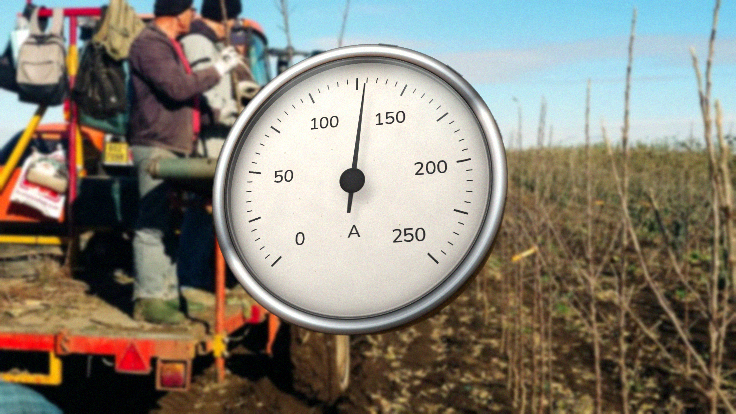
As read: 130 (A)
